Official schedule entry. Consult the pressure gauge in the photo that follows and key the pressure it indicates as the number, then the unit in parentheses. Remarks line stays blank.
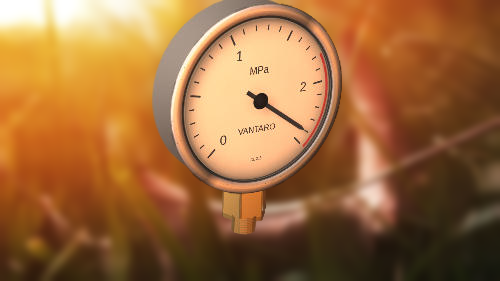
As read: 2.4 (MPa)
